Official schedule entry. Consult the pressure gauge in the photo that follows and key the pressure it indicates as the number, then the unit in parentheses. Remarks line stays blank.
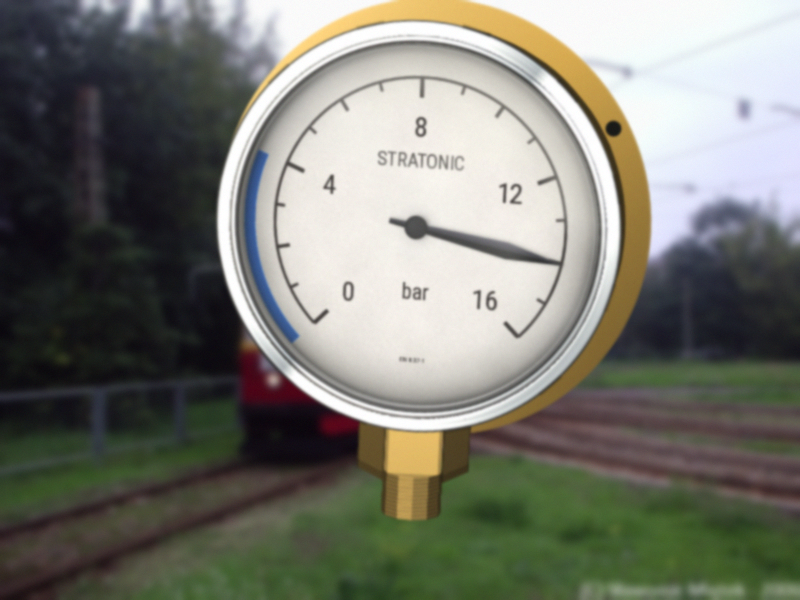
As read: 14 (bar)
